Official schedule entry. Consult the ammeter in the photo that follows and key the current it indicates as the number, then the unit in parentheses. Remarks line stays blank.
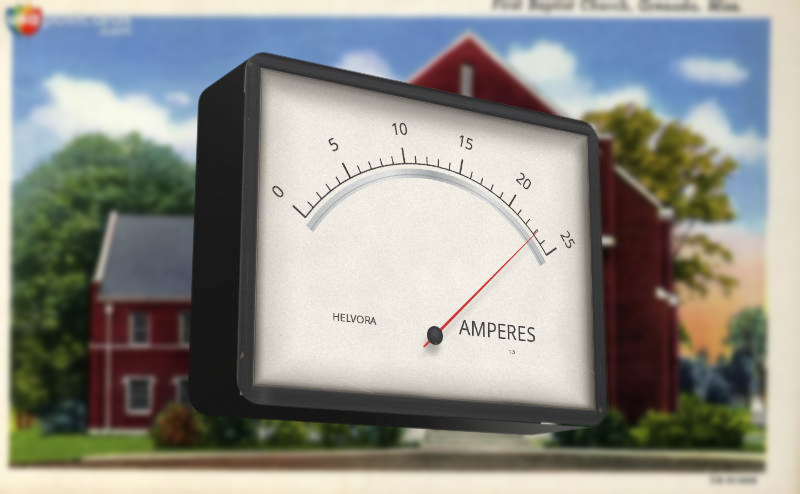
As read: 23 (A)
